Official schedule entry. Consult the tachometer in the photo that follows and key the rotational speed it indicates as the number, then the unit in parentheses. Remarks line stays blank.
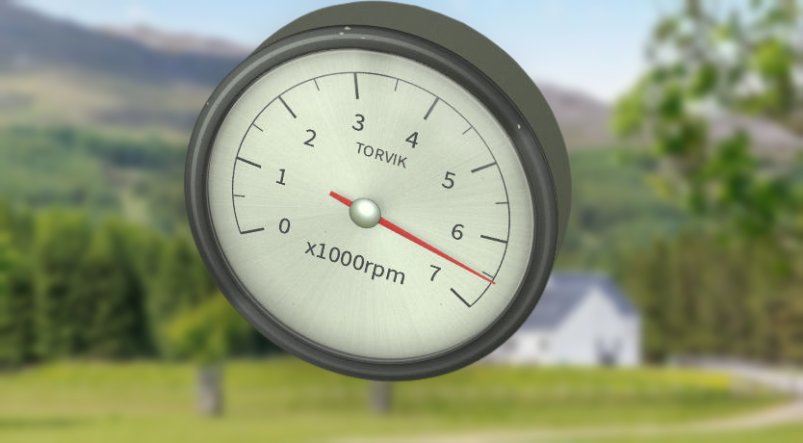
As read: 6500 (rpm)
